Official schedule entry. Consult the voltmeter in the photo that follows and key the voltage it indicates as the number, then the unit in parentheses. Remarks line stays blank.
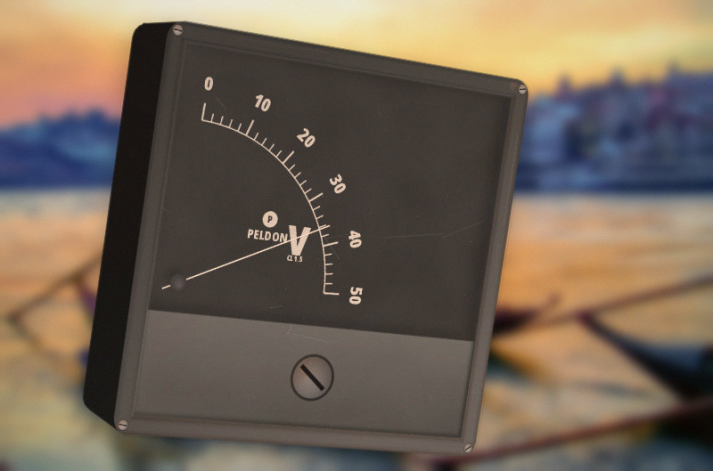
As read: 36 (V)
